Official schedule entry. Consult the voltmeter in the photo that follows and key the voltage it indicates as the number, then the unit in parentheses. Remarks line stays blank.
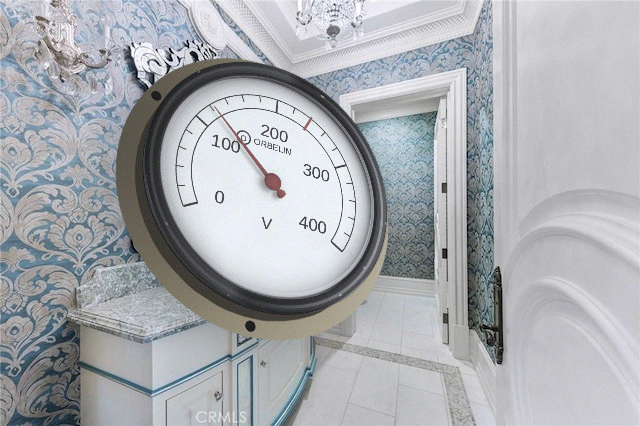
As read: 120 (V)
